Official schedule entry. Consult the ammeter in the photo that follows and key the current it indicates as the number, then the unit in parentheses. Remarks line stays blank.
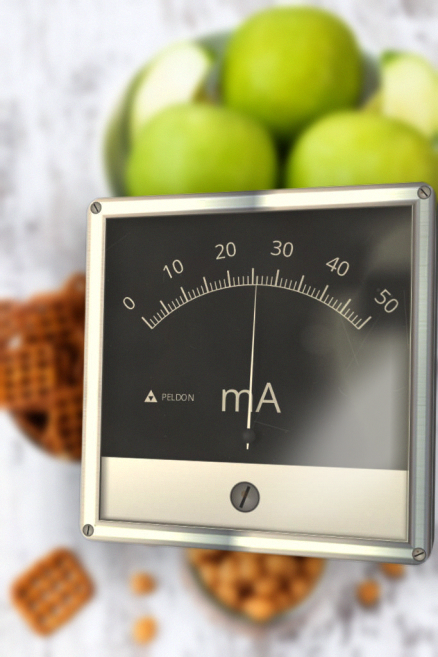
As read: 26 (mA)
